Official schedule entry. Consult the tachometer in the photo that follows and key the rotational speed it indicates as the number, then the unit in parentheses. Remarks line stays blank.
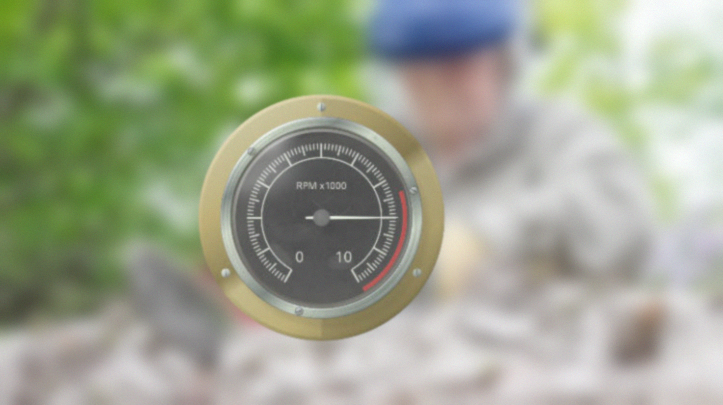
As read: 8000 (rpm)
